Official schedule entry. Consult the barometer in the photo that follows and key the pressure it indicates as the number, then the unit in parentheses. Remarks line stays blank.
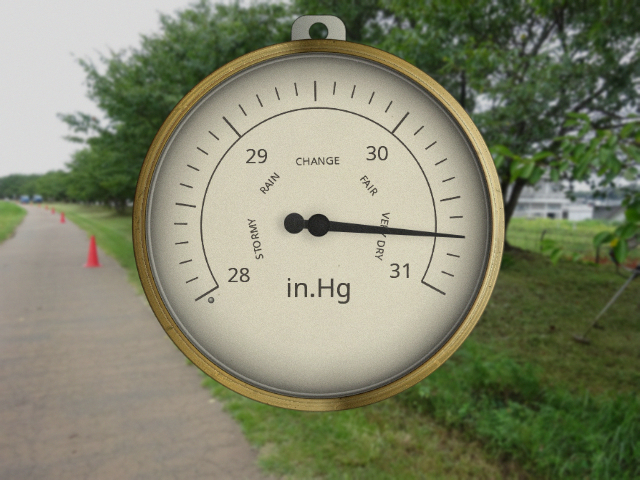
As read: 30.7 (inHg)
